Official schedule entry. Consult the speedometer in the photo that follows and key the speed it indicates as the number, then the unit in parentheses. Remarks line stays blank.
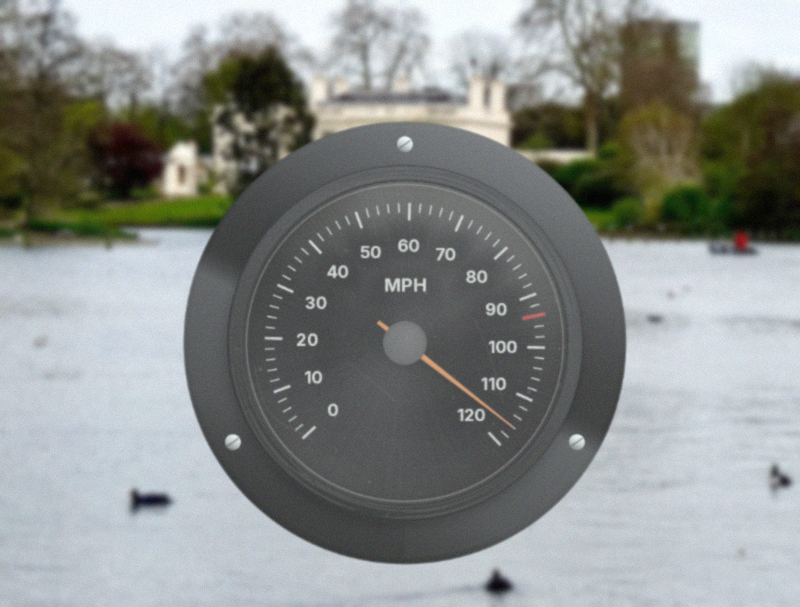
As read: 116 (mph)
